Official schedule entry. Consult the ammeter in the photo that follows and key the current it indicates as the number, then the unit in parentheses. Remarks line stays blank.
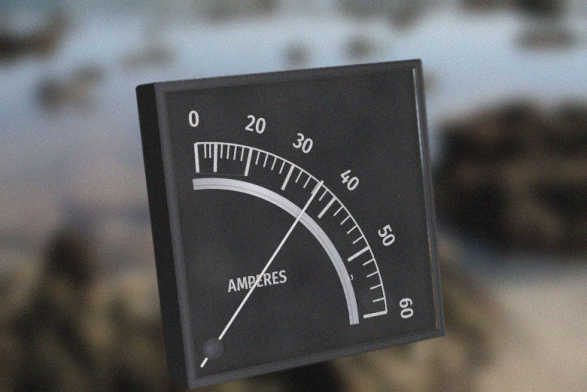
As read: 36 (A)
